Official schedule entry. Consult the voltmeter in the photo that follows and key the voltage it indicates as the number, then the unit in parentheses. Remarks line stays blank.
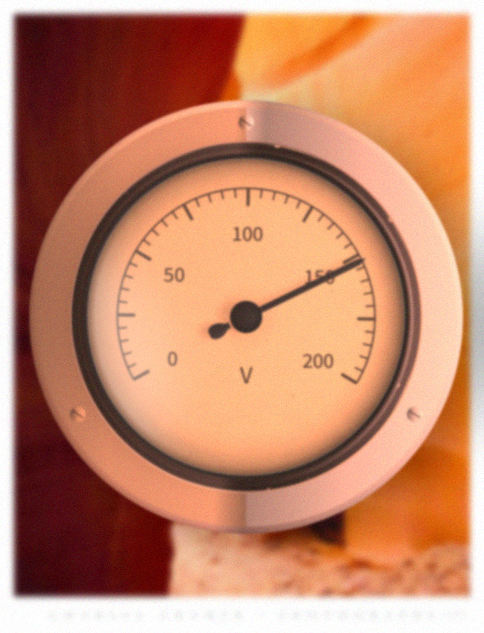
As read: 152.5 (V)
